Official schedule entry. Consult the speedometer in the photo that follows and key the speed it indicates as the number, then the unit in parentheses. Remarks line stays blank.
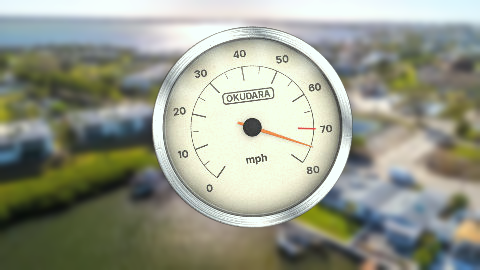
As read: 75 (mph)
